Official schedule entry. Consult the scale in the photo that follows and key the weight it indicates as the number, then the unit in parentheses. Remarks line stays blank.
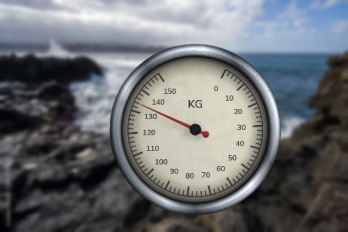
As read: 134 (kg)
